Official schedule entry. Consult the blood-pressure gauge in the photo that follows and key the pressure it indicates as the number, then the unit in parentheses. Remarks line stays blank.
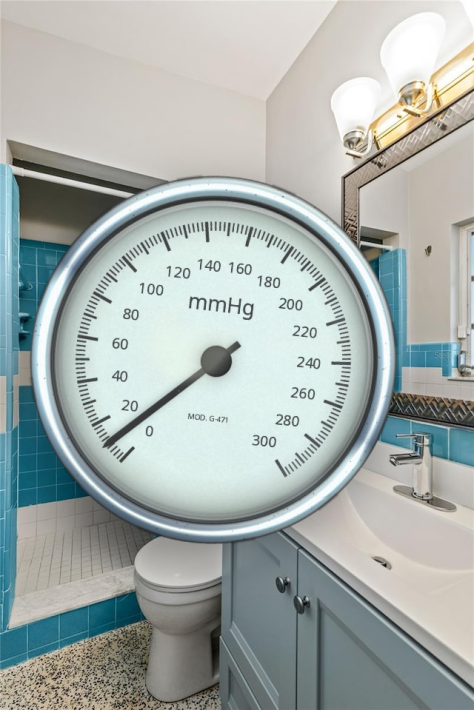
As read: 10 (mmHg)
